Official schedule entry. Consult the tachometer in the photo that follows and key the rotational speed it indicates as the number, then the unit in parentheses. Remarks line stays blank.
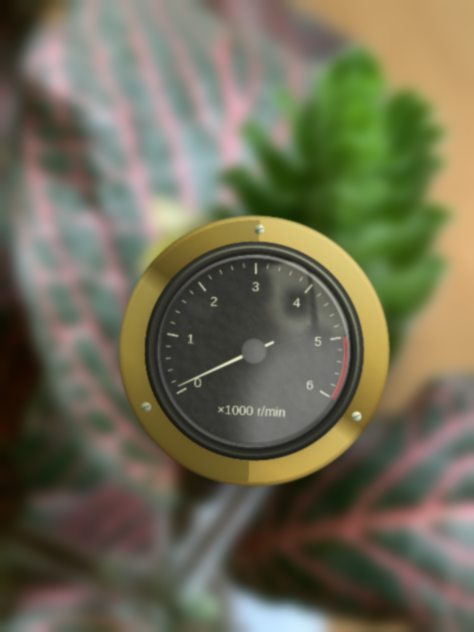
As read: 100 (rpm)
